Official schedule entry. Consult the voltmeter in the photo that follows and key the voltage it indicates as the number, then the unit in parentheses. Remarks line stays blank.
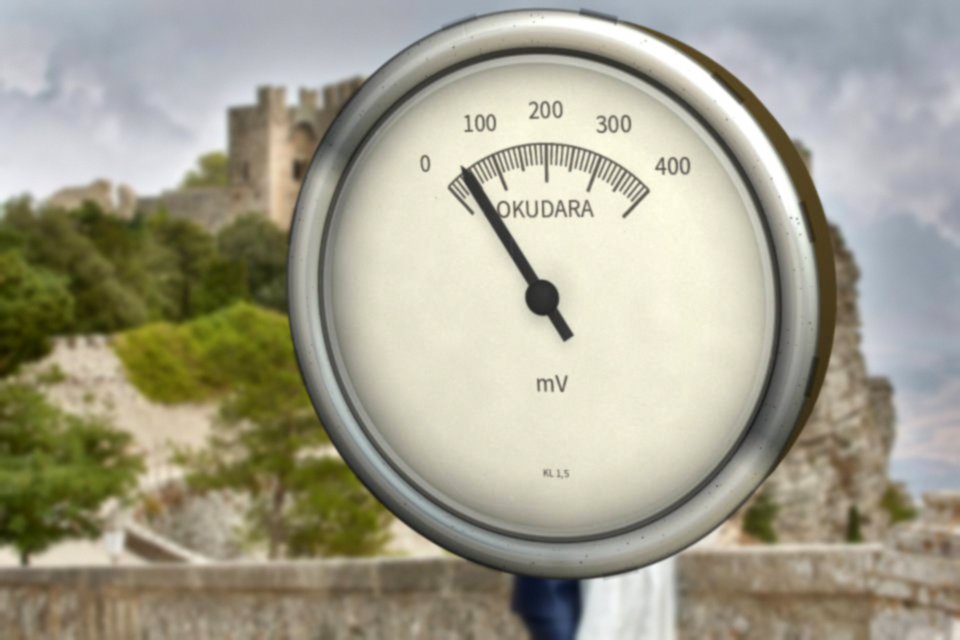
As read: 50 (mV)
